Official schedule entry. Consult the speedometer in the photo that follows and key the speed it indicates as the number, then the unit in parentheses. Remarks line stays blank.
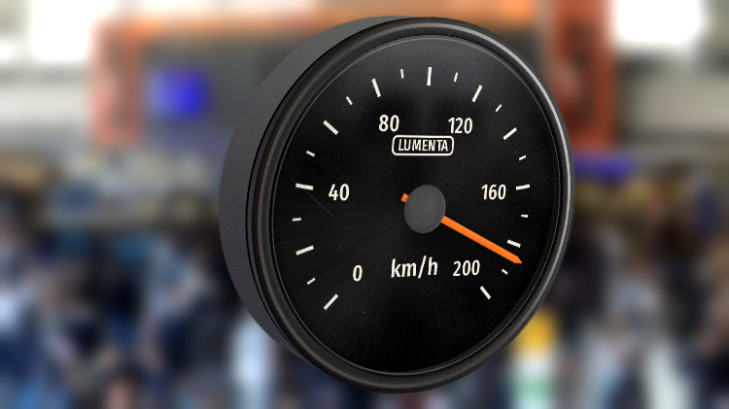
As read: 185 (km/h)
